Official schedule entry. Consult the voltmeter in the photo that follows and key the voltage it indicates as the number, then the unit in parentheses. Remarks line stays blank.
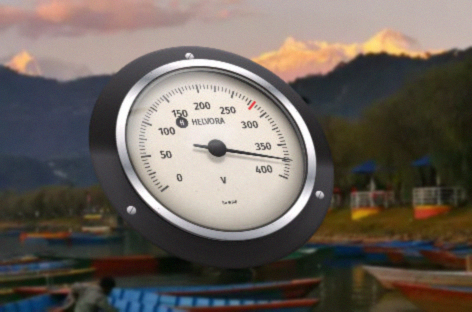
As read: 375 (V)
